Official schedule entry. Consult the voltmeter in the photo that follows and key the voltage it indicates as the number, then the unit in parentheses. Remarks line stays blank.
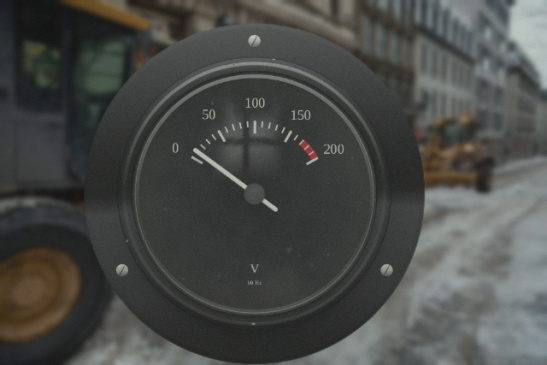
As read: 10 (V)
